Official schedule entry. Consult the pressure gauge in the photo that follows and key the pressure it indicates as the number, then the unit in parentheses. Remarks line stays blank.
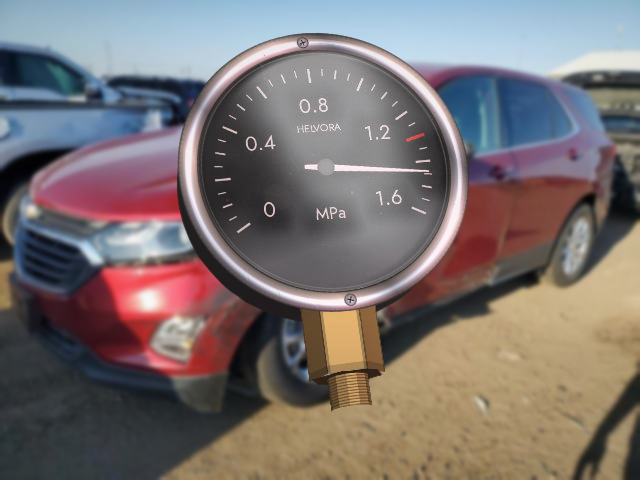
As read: 1.45 (MPa)
